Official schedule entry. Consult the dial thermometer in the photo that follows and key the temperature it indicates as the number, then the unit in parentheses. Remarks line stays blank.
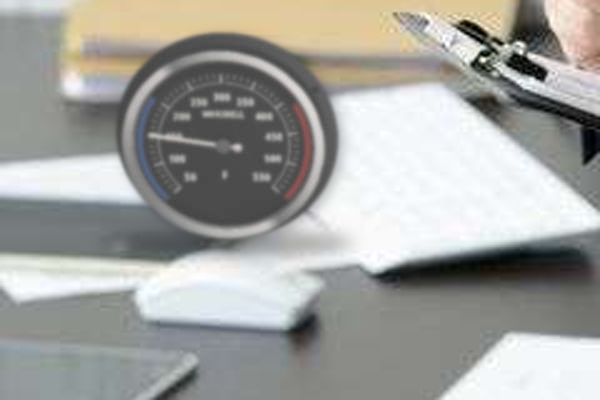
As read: 150 (°F)
